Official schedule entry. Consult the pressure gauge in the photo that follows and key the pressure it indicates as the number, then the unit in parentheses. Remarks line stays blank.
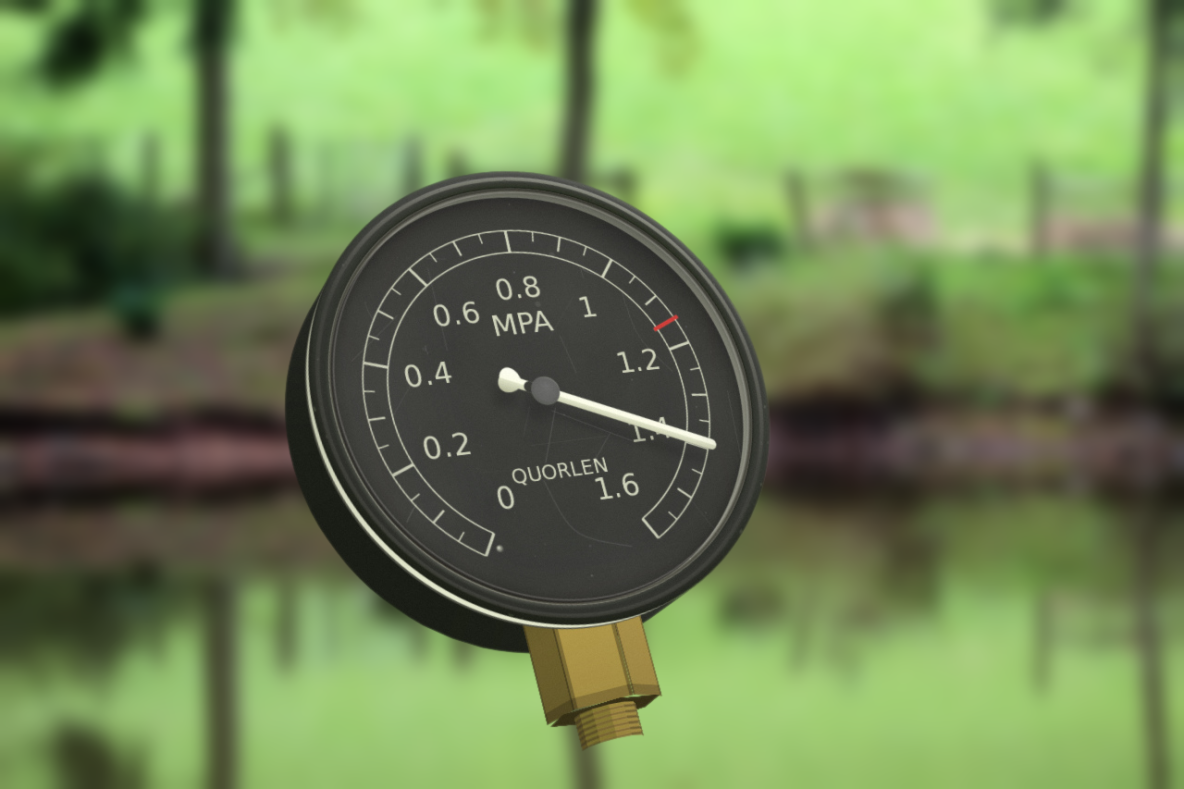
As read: 1.4 (MPa)
